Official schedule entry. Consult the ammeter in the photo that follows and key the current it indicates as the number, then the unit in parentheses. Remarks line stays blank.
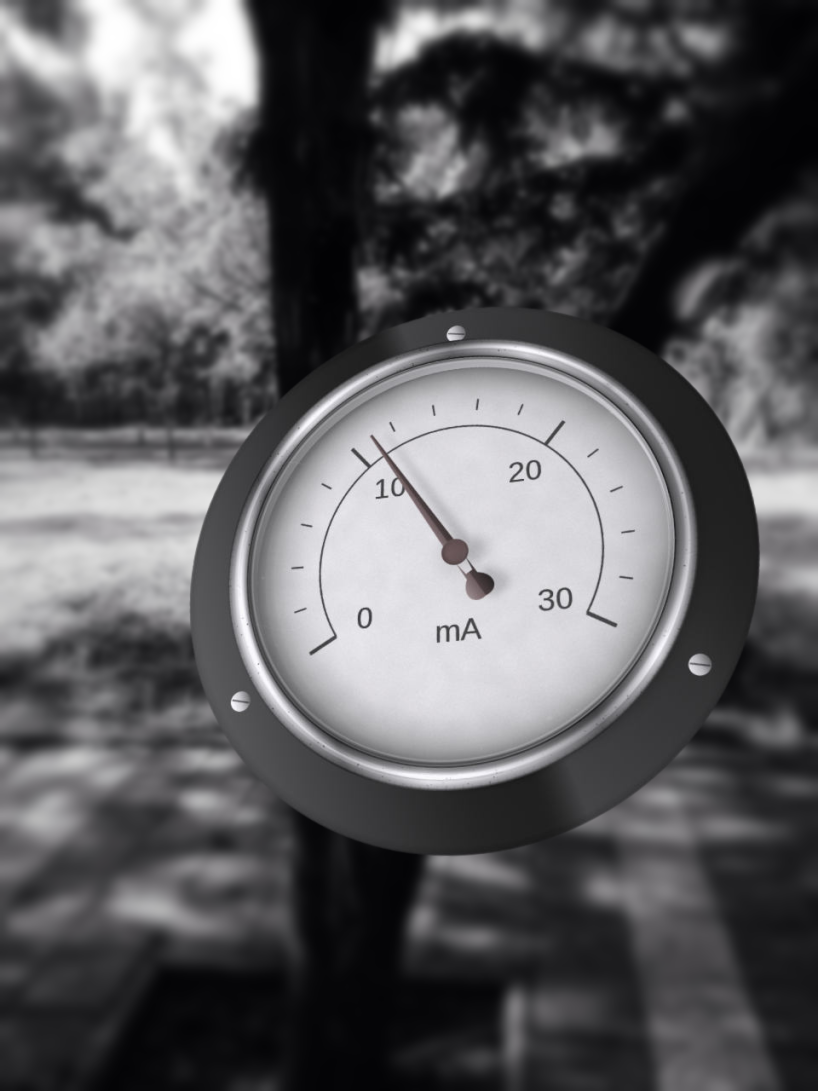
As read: 11 (mA)
